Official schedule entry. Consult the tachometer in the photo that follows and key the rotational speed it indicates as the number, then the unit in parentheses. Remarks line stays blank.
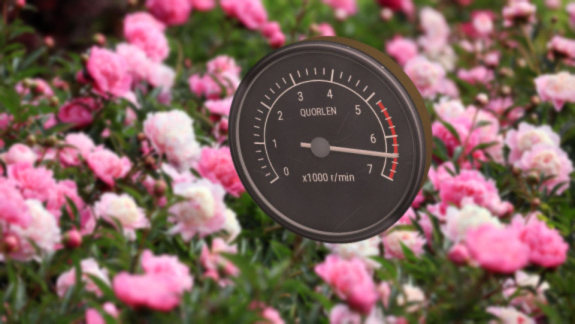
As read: 6400 (rpm)
